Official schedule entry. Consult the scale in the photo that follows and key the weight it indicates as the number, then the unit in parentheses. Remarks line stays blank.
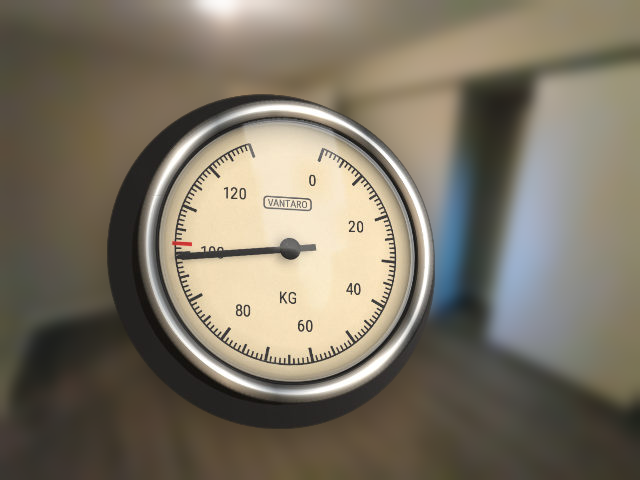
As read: 99 (kg)
